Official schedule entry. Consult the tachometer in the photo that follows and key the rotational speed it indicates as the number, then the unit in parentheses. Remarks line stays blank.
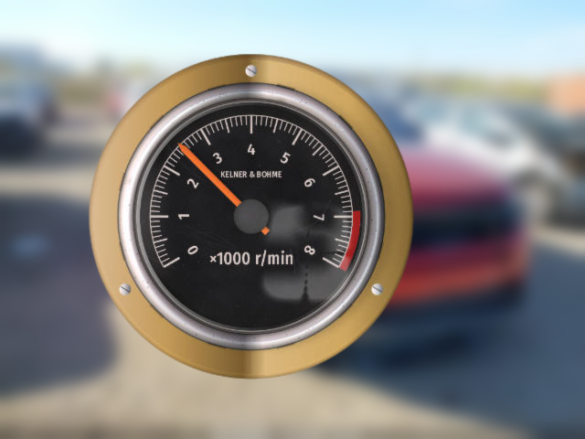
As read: 2500 (rpm)
